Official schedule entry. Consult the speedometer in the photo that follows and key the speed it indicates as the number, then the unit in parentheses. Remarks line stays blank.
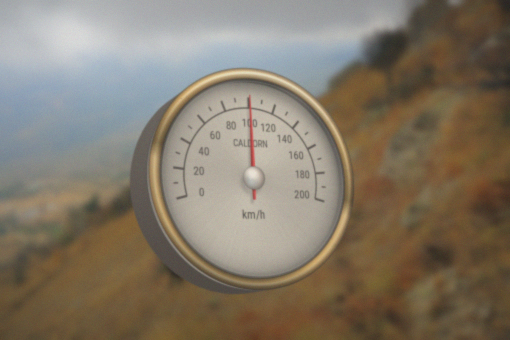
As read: 100 (km/h)
